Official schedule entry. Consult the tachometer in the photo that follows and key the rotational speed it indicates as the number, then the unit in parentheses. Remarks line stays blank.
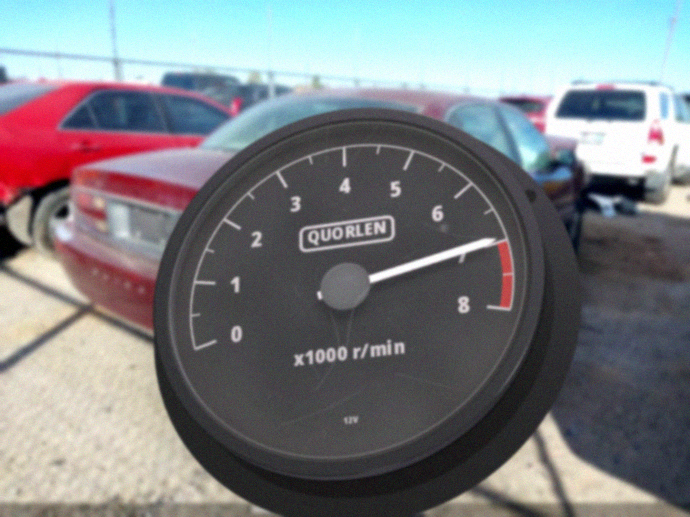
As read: 7000 (rpm)
